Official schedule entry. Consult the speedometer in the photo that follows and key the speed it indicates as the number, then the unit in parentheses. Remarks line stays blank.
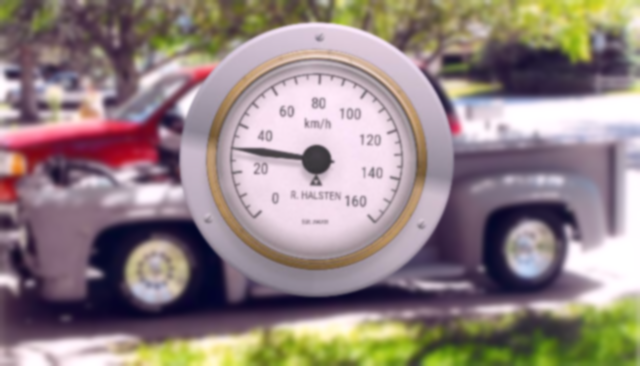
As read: 30 (km/h)
